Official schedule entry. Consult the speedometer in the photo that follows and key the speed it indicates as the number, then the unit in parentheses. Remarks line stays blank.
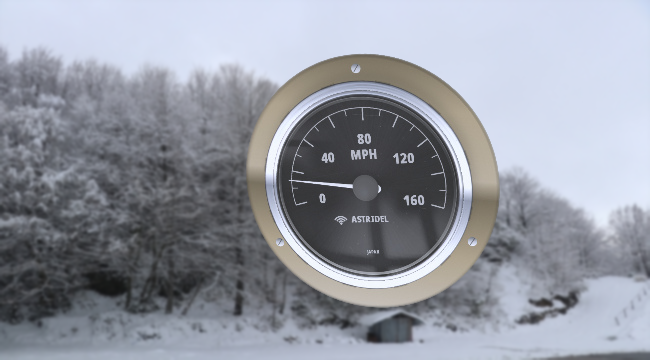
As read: 15 (mph)
